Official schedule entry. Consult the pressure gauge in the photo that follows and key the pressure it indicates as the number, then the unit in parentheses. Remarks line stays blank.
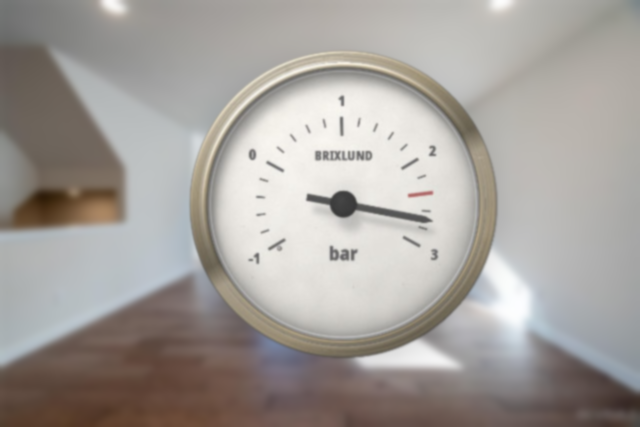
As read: 2.7 (bar)
